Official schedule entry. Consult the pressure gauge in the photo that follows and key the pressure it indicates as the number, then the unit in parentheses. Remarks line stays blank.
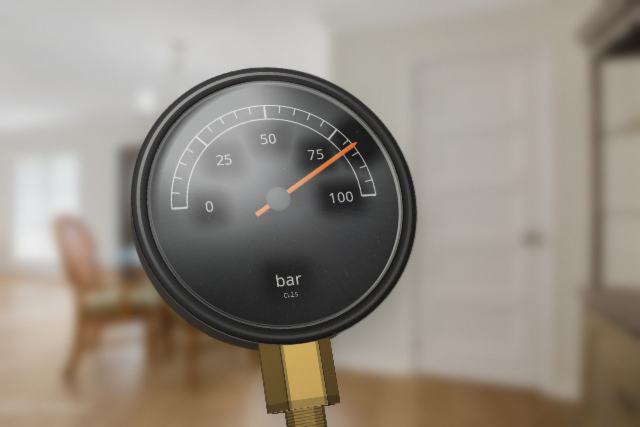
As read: 82.5 (bar)
